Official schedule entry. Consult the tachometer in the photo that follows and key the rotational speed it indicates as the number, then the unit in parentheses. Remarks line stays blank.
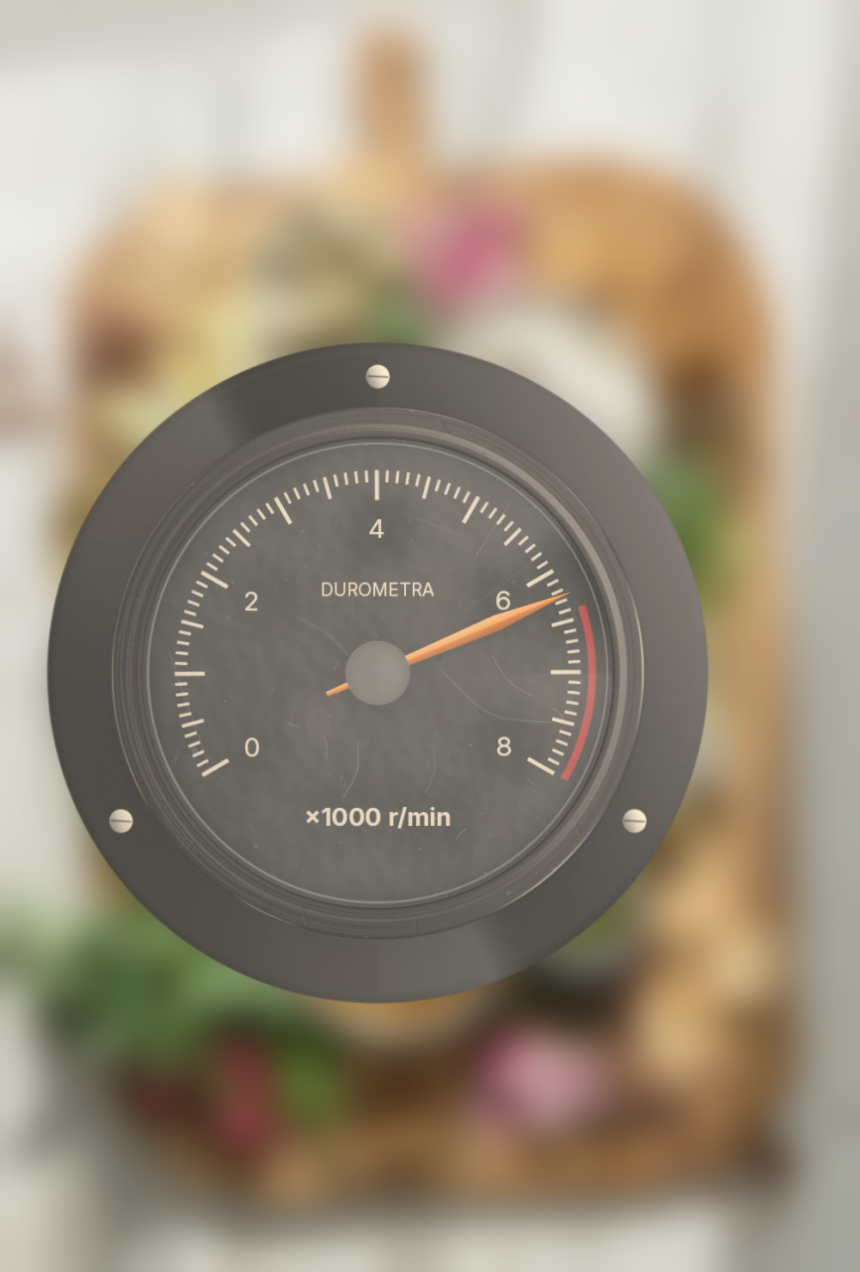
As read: 6250 (rpm)
